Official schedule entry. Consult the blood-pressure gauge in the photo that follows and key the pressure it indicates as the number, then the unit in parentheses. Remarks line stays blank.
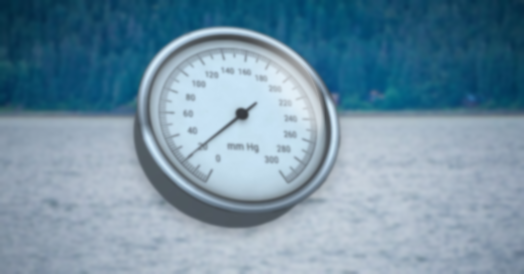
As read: 20 (mmHg)
